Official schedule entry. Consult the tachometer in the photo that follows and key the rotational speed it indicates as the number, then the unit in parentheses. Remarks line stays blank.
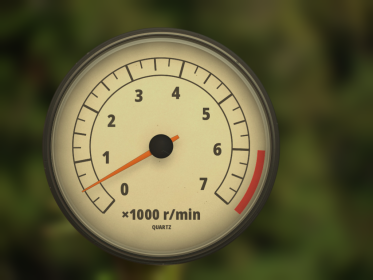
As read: 500 (rpm)
